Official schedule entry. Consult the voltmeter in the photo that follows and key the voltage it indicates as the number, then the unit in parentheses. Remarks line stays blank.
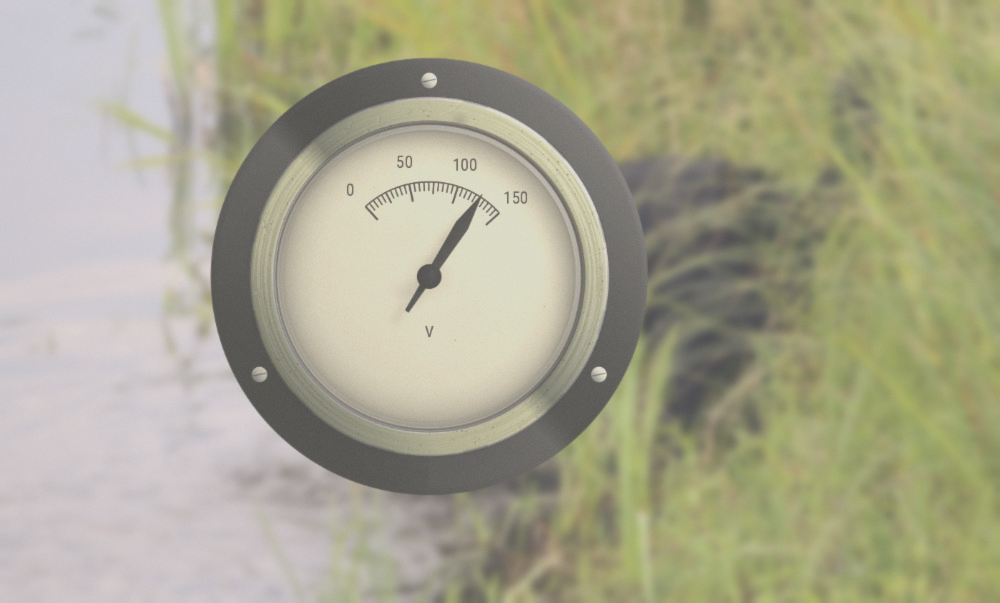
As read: 125 (V)
